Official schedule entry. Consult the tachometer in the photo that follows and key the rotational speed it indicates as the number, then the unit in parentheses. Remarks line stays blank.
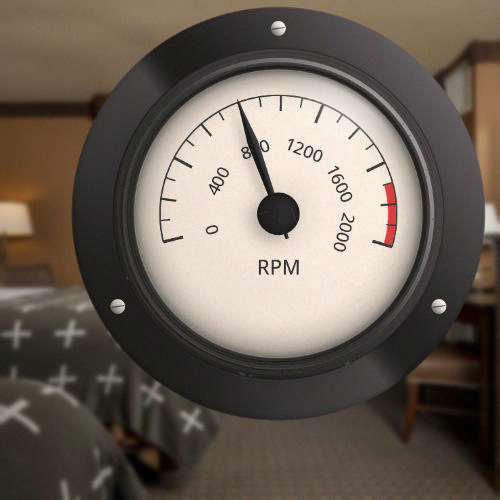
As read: 800 (rpm)
